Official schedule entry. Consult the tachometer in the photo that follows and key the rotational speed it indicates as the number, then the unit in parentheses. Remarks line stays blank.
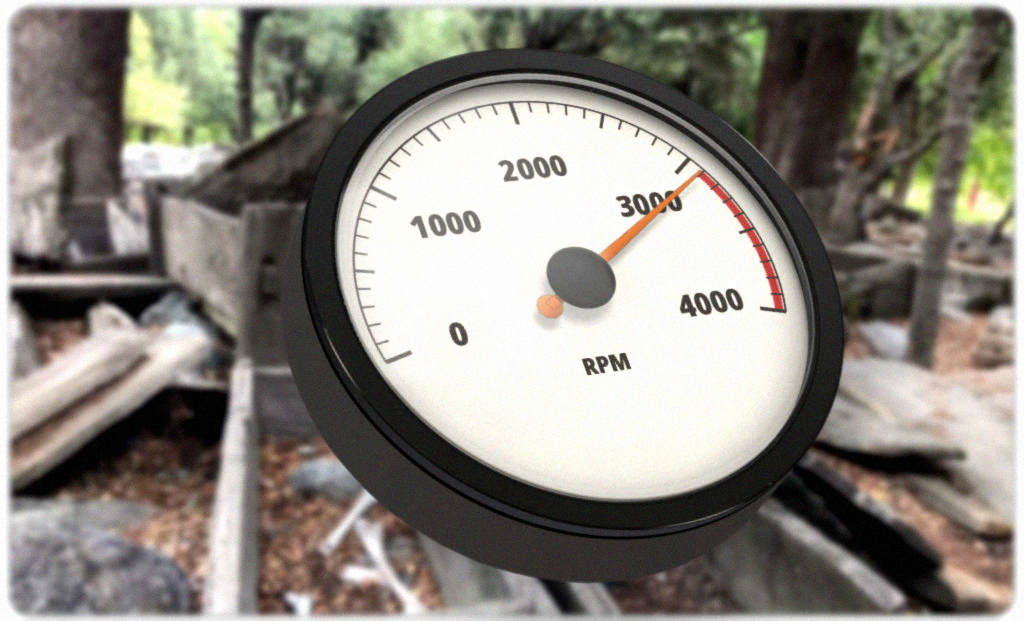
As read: 3100 (rpm)
